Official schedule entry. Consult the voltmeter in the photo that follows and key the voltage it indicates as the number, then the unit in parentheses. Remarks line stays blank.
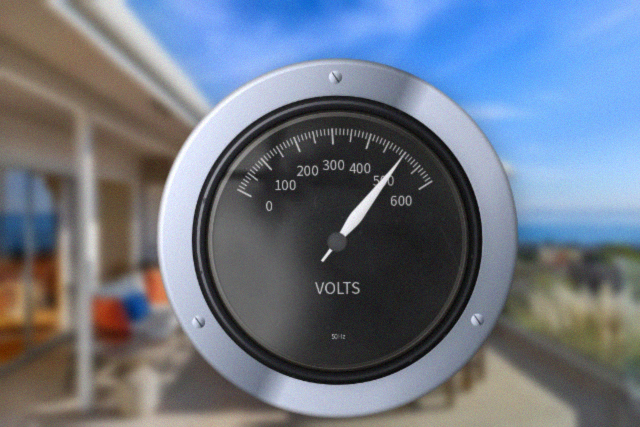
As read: 500 (V)
